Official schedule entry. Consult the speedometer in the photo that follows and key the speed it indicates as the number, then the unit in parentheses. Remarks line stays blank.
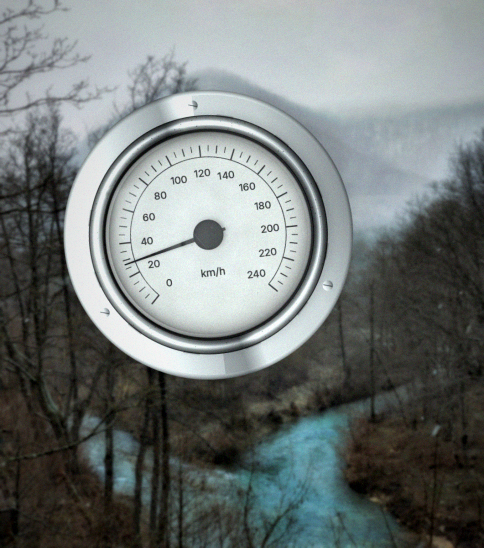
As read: 27.5 (km/h)
